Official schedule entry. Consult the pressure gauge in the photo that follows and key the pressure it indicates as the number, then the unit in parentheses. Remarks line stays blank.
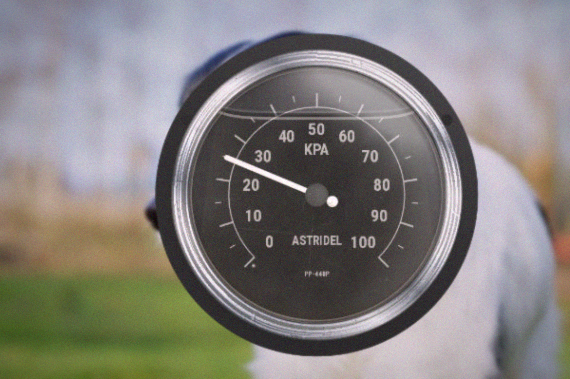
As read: 25 (kPa)
